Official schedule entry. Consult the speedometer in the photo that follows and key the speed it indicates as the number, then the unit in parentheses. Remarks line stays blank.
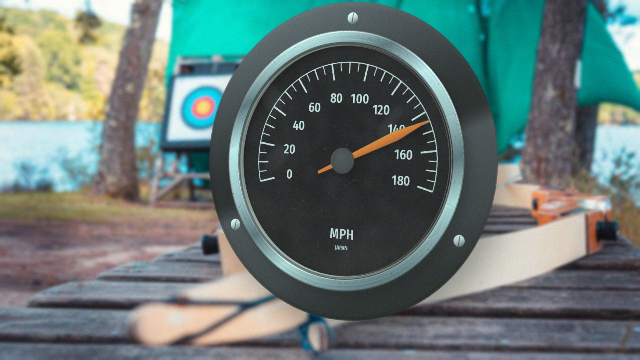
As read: 145 (mph)
